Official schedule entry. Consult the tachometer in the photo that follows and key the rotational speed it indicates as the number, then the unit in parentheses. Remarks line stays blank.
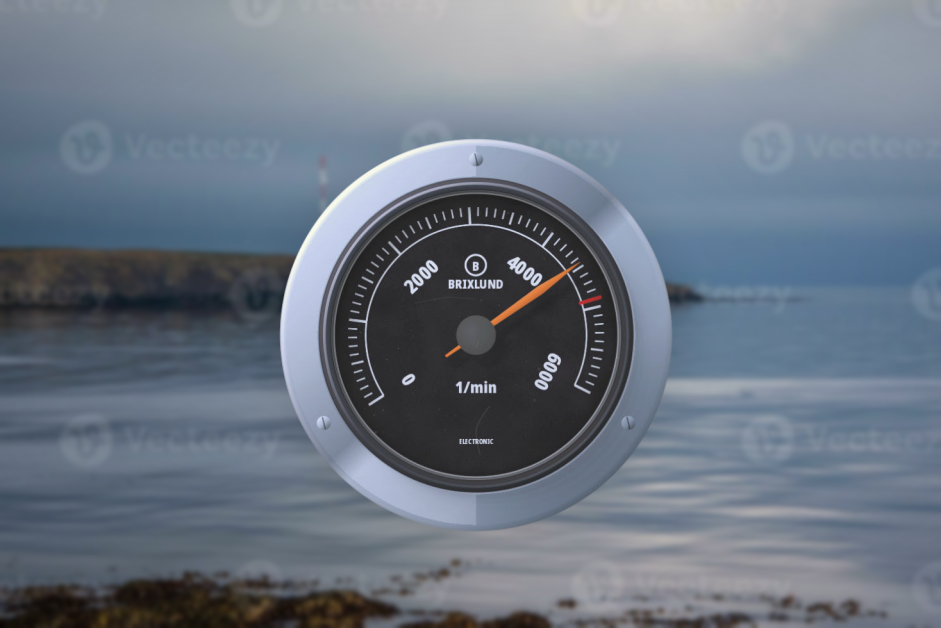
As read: 4450 (rpm)
